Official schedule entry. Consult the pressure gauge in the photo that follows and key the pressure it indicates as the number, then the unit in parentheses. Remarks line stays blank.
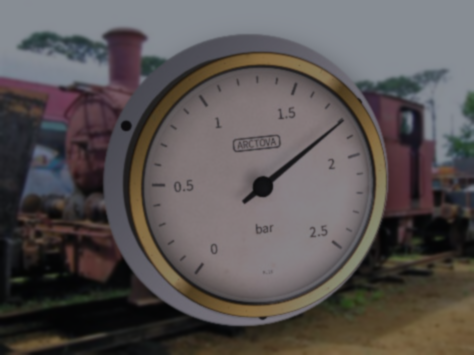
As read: 1.8 (bar)
